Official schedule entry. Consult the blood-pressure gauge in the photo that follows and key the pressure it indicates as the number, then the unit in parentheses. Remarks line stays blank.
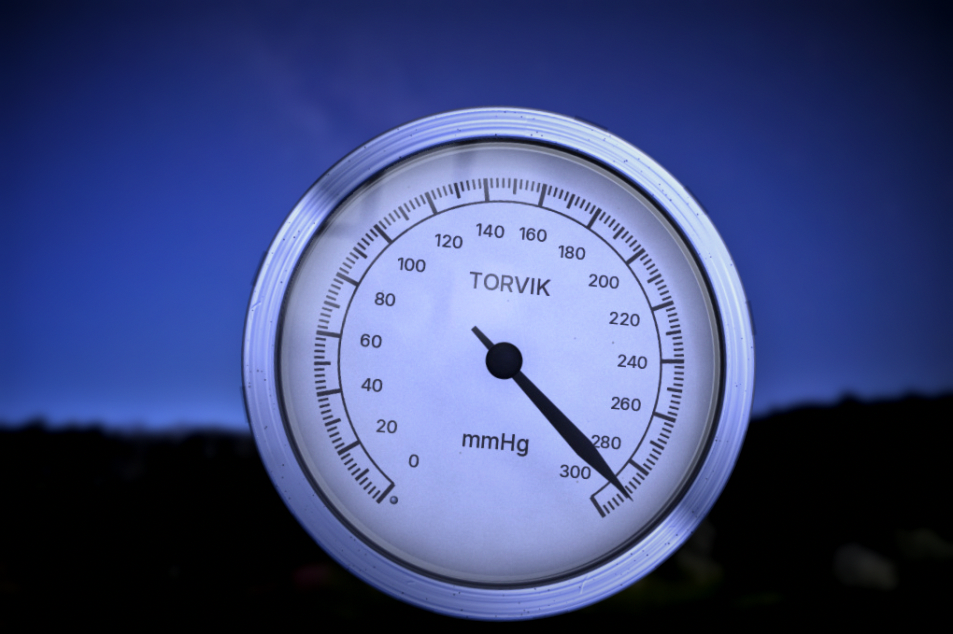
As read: 290 (mmHg)
